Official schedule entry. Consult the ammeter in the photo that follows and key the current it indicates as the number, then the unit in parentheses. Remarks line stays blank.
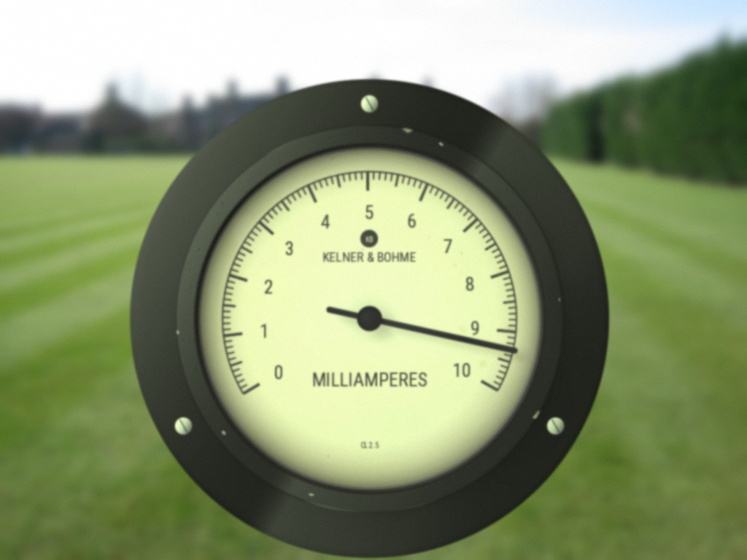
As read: 9.3 (mA)
